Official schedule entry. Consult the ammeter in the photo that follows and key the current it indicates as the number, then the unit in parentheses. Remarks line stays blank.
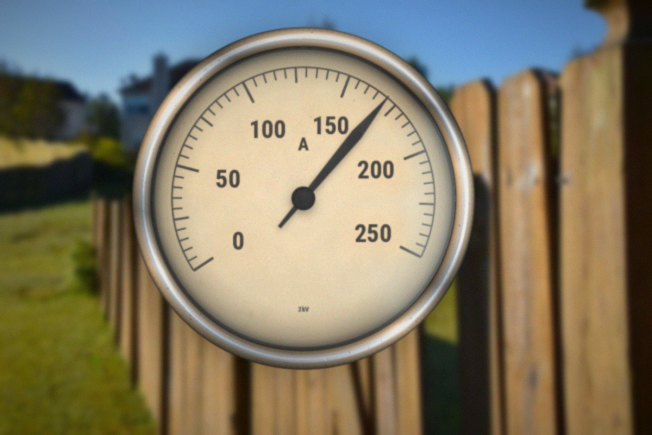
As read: 170 (A)
